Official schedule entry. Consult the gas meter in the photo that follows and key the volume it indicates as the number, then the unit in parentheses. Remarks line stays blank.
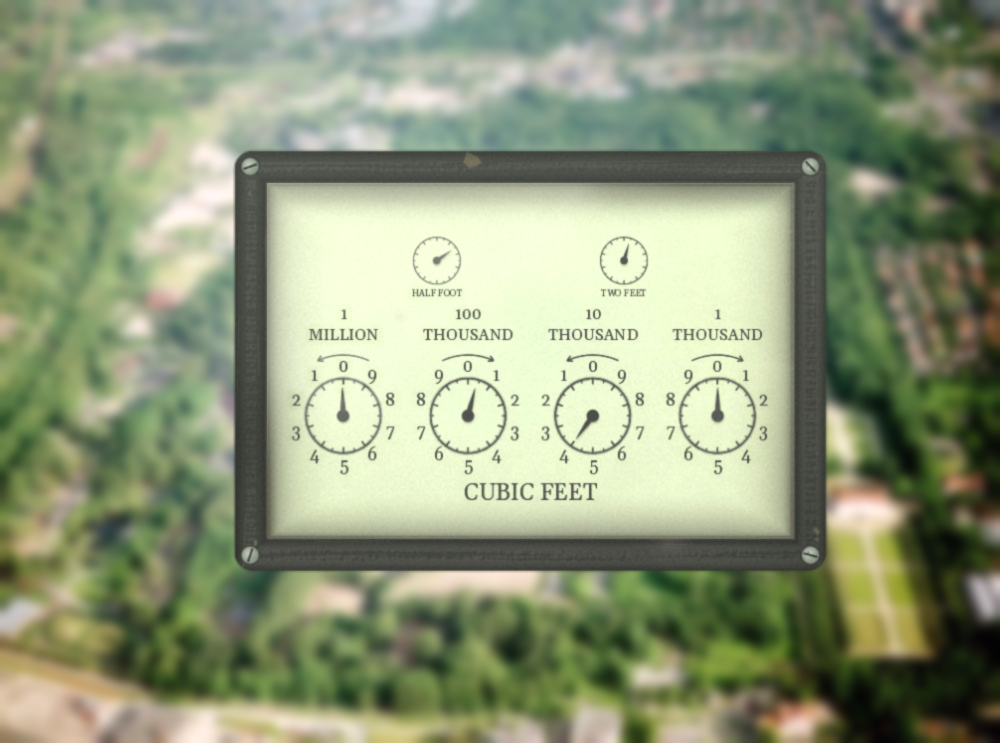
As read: 4000 (ft³)
